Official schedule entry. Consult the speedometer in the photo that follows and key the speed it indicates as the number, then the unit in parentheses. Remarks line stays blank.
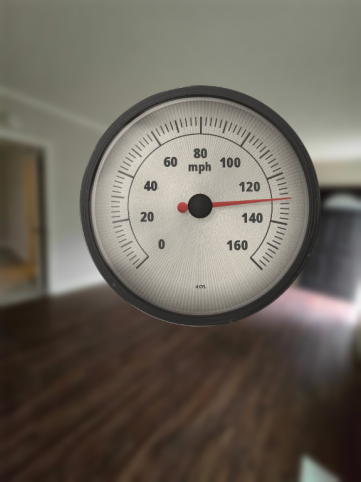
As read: 130 (mph)
